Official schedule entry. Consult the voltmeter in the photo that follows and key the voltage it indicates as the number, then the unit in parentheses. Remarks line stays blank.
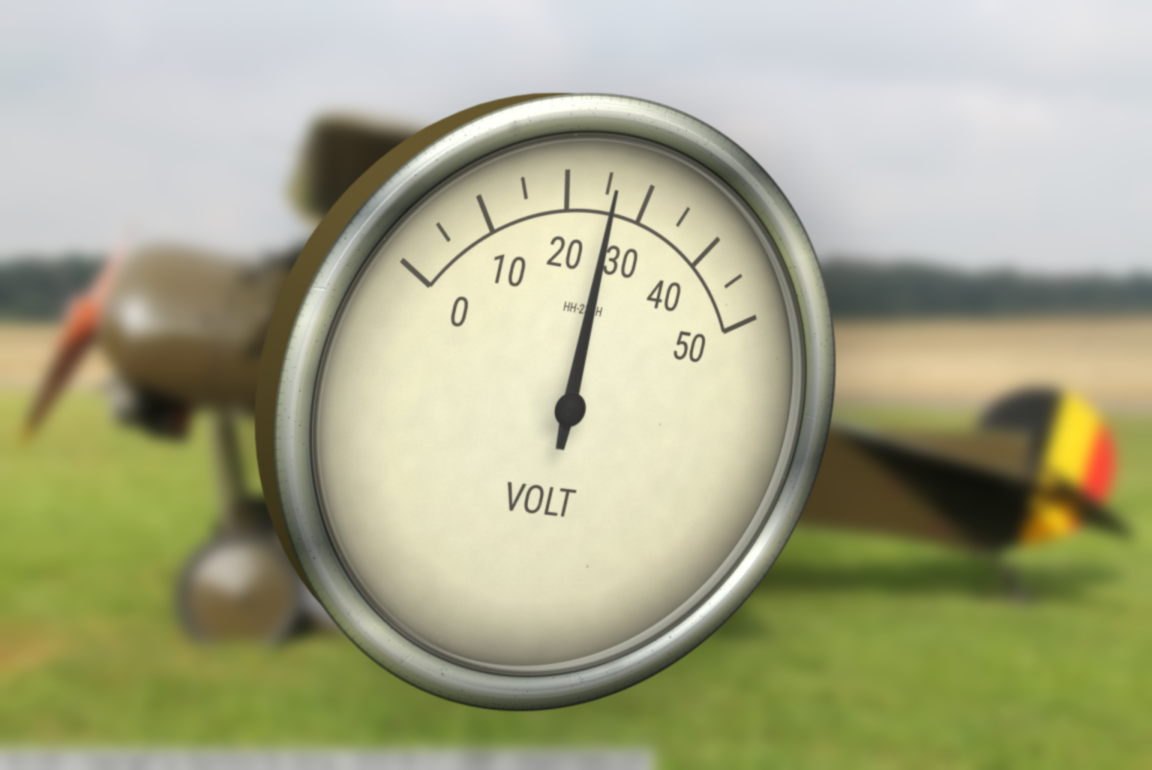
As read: 25 (V)
